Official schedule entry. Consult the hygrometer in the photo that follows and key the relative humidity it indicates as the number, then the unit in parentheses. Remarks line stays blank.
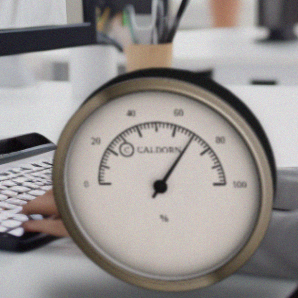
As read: 70 (%)
